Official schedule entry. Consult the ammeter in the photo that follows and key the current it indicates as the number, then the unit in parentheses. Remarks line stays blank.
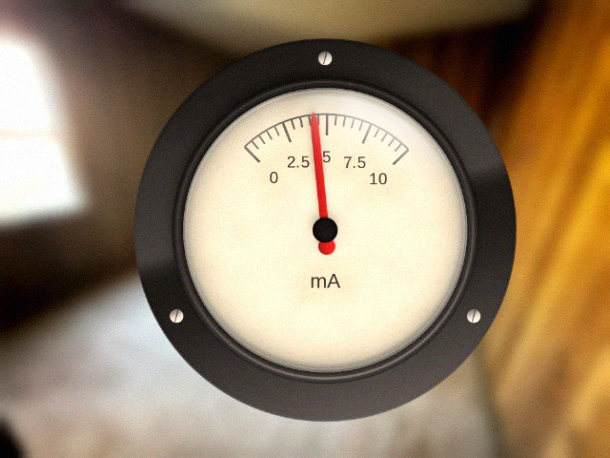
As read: 4.25 (mA)
